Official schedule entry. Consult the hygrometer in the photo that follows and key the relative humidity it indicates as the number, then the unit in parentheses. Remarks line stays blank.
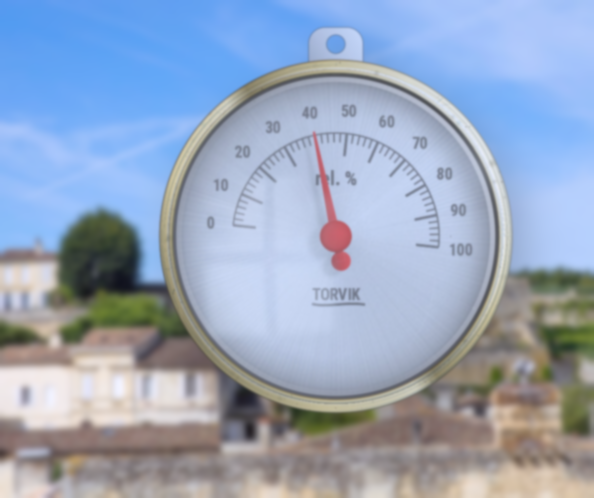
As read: 40 (%)
